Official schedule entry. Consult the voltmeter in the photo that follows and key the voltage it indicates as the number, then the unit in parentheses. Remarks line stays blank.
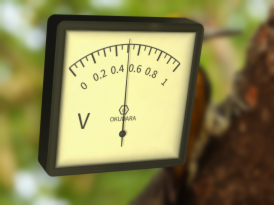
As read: 0.5 (V)
